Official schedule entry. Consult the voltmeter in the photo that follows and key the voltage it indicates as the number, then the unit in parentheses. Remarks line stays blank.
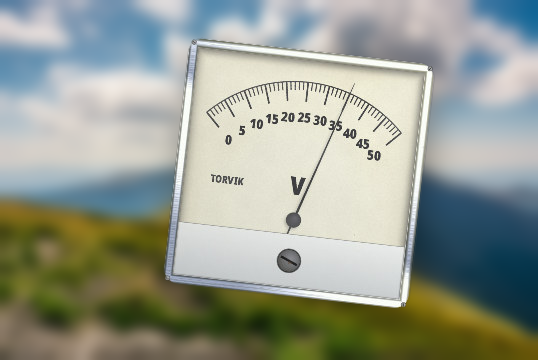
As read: 35 (V)
